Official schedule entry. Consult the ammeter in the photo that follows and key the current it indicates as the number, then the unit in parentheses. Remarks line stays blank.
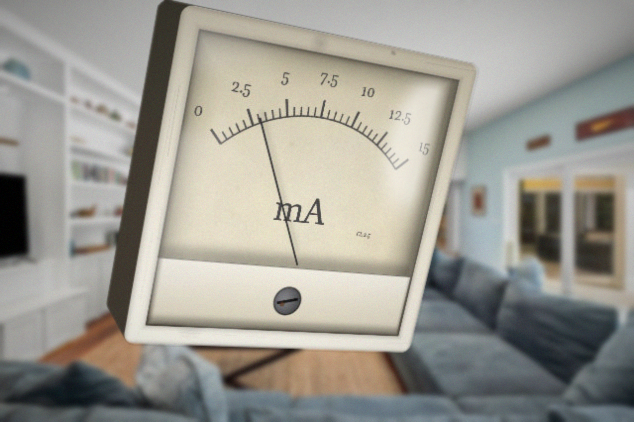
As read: 3 (mA)
